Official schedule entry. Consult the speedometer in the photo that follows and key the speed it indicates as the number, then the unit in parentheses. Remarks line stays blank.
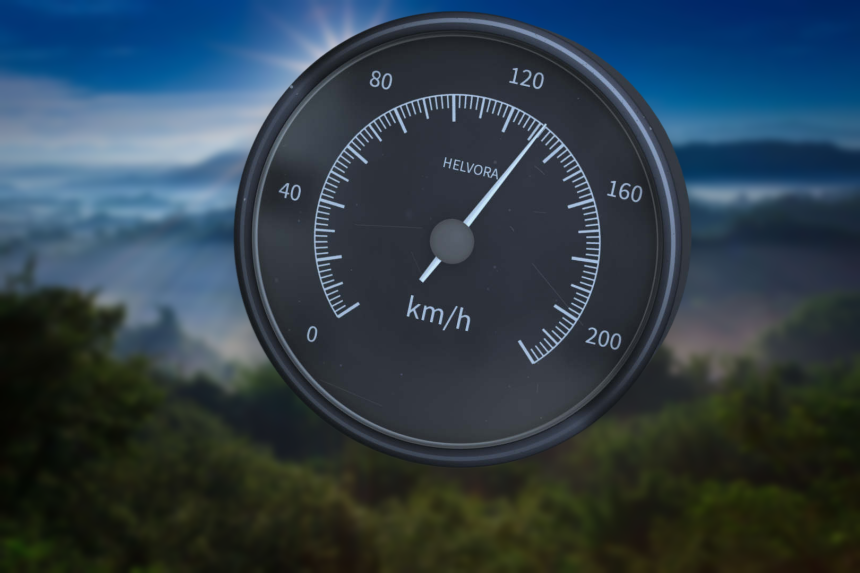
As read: 132 (km/h)
